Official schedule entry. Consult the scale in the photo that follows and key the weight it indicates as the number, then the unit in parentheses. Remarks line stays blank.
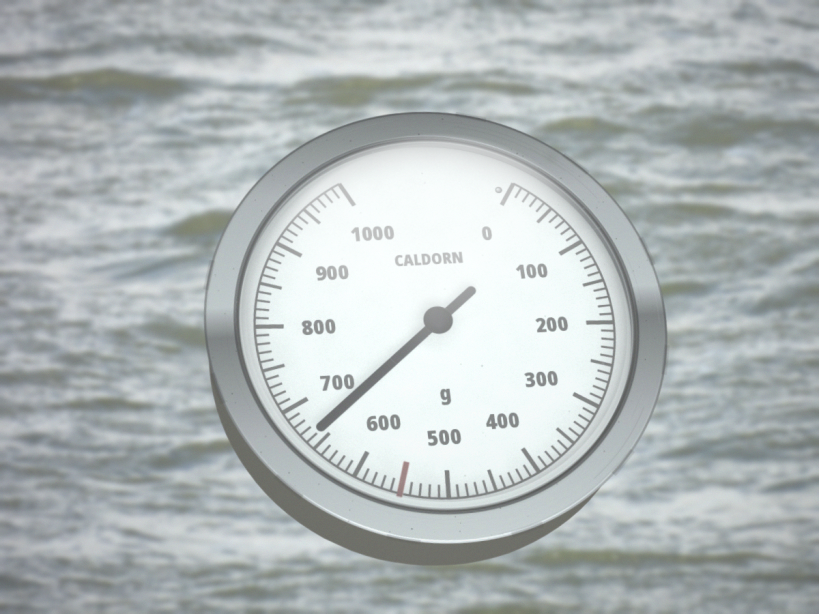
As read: 660 (g)
